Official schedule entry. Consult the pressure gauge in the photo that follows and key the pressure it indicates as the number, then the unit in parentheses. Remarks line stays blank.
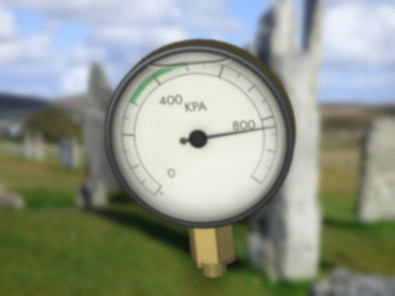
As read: 825 (kPa)
